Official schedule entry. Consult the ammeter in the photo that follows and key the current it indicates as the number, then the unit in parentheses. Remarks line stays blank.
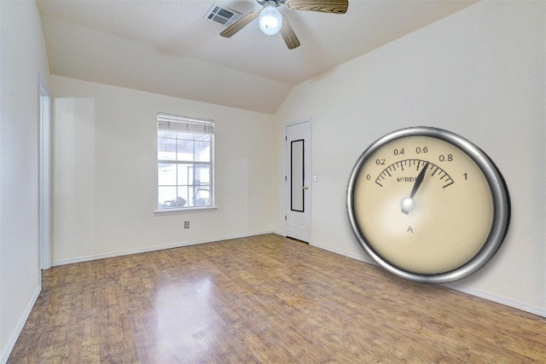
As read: 0.7 (A)
